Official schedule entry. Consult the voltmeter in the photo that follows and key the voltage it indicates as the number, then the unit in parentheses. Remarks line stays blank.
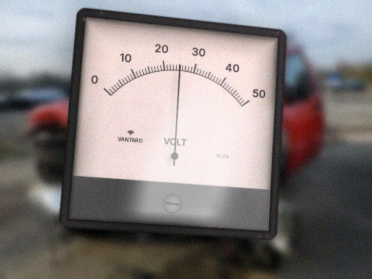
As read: 25 (V)
